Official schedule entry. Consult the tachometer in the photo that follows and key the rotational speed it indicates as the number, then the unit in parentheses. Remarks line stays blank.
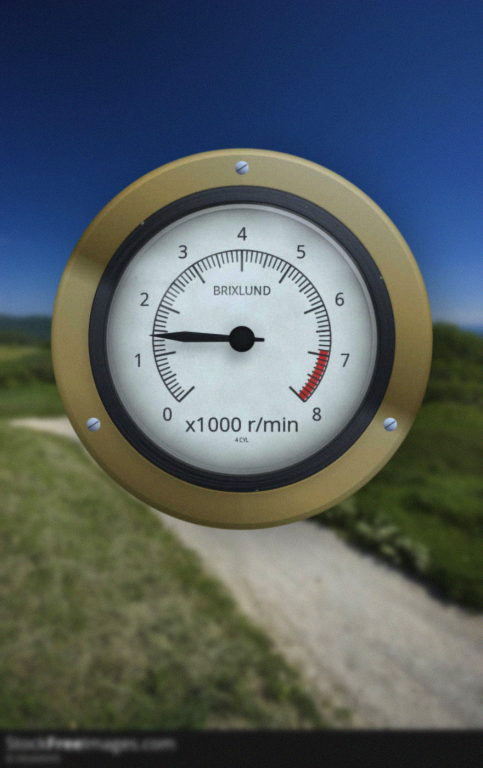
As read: 1400 (rpm)
